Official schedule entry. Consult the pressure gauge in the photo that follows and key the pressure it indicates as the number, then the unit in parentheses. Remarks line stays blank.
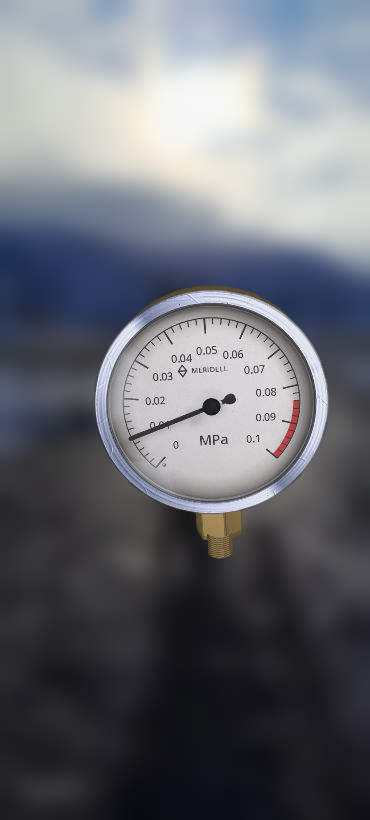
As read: 0.01 (MPa)
